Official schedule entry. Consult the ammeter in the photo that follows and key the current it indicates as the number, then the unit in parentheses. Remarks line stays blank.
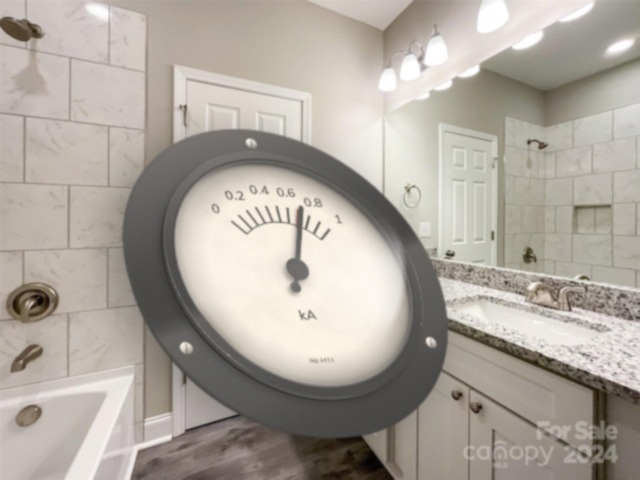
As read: 0.7 (kA)
